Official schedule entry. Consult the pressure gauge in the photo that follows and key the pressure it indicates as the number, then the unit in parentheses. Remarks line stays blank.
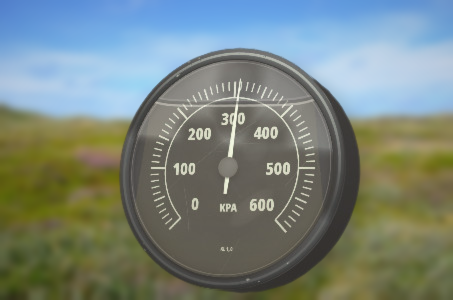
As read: 310 (kPa)
